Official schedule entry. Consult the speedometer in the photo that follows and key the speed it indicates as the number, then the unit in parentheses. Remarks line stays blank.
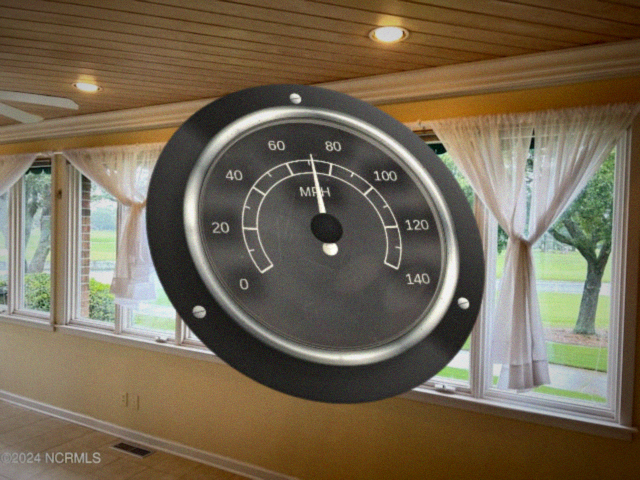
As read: 70 (mph)
